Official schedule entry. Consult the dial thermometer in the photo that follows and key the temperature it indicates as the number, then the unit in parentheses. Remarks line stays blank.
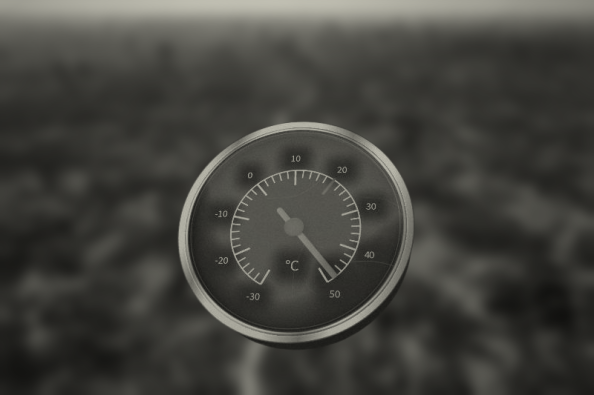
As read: 48 (°C)
